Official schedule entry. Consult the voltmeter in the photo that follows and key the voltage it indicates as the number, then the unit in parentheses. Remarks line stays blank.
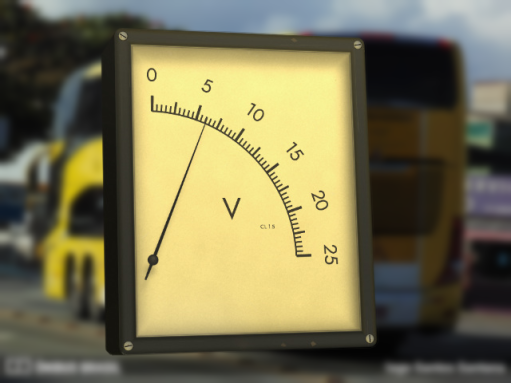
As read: 6 (V)
